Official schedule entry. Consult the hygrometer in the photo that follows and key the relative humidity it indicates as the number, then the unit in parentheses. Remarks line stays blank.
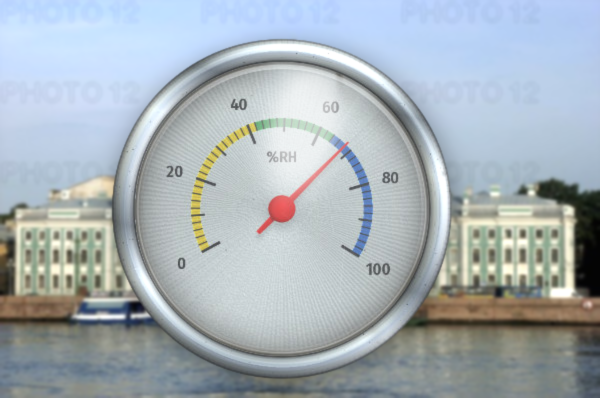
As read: 68 (%)
